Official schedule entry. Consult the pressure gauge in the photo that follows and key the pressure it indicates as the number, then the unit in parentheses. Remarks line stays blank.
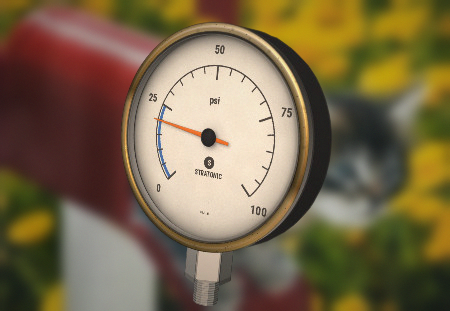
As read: 20 (psi)
